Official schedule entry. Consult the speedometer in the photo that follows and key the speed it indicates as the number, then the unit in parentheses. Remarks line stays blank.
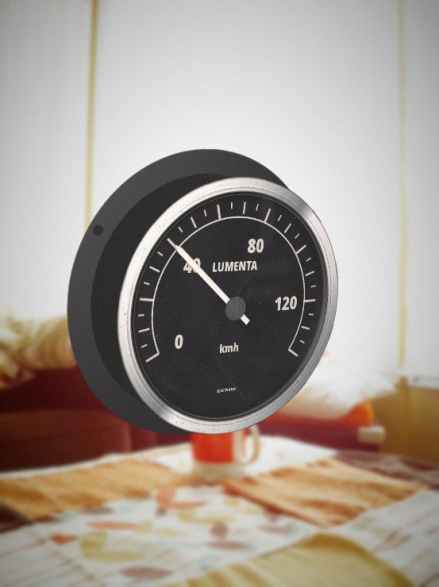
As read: 40 (km/h)
